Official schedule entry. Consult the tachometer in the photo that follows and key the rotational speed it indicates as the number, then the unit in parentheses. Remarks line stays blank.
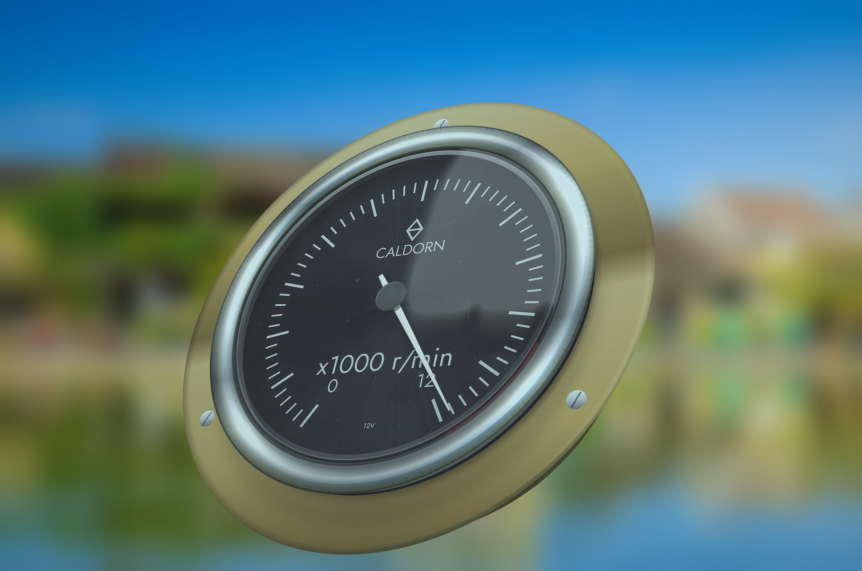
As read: 11800 (rpm)
